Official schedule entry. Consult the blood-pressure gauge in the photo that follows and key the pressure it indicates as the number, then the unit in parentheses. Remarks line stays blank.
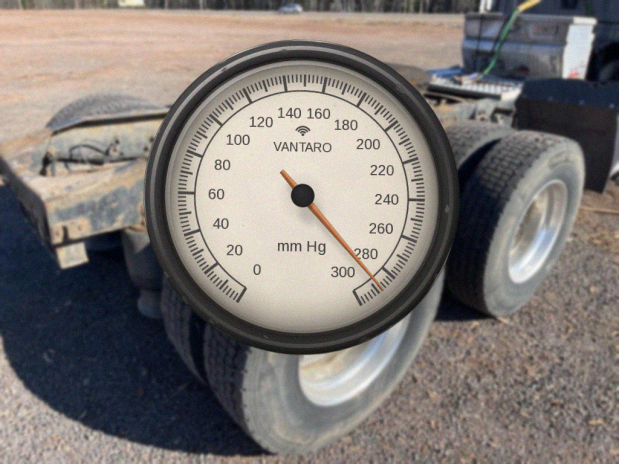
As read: 288 (mmHg)
